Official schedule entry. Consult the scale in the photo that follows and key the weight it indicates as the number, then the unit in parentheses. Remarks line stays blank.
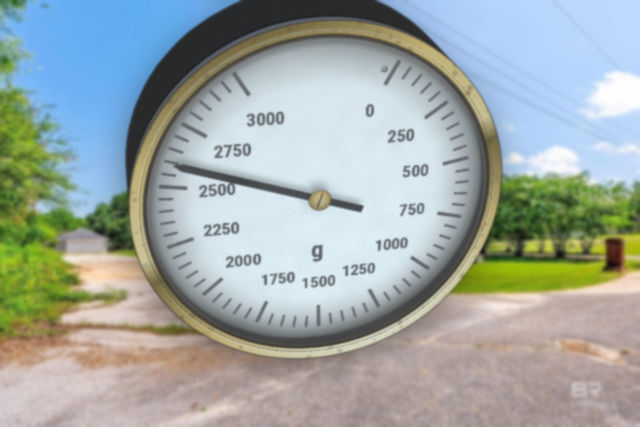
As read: 2600 (g)
